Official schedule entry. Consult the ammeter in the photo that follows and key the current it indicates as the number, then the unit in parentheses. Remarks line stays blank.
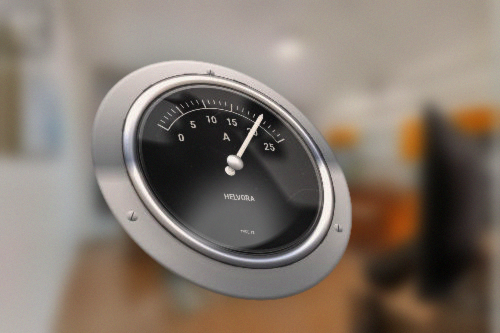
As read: 20 (A)
